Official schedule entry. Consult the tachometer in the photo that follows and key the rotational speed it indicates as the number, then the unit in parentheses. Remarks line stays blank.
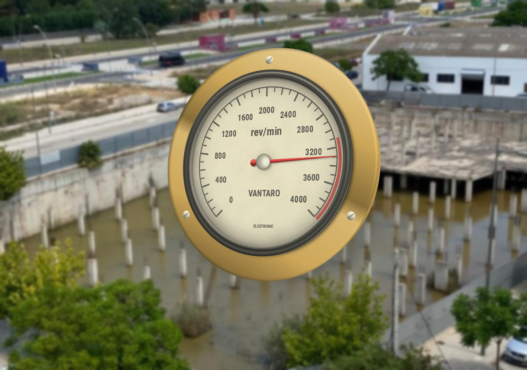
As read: 3300 (rpm)
